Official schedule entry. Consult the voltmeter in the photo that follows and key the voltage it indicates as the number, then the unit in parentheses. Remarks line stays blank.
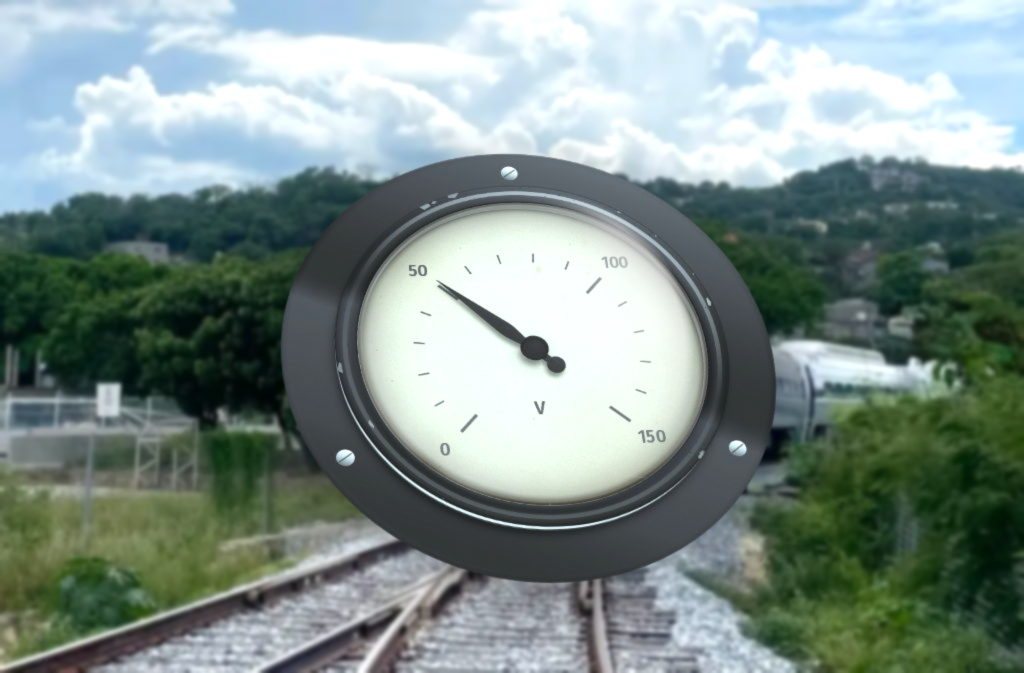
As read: 50 (V)
